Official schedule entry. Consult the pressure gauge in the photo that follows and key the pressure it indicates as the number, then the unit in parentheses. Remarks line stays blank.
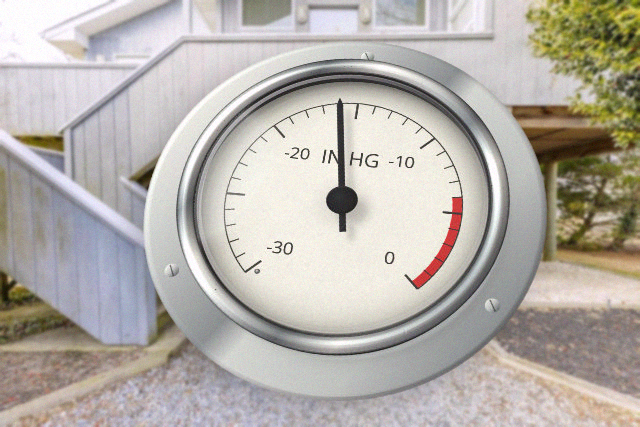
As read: -16 (inHg)
